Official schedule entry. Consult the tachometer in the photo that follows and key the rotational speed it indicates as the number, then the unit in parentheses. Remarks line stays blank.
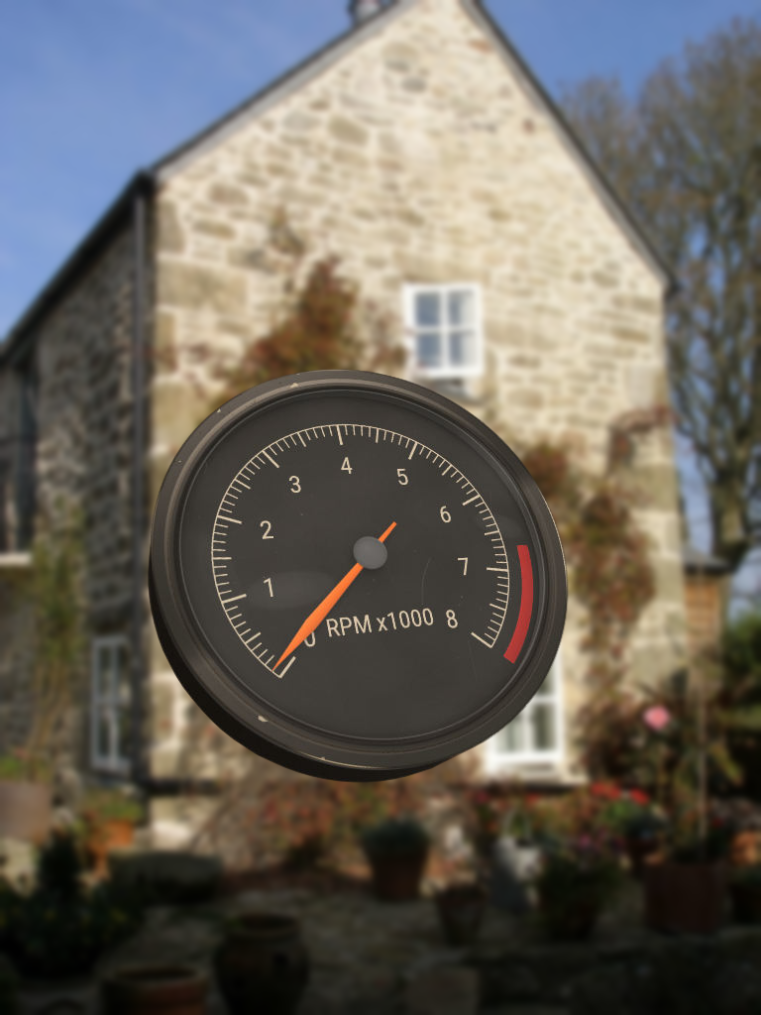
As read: 100 (rpm)
